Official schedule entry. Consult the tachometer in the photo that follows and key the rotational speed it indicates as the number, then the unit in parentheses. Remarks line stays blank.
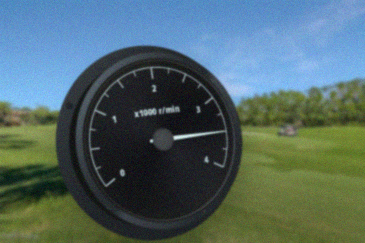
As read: 3500 (rpm)
